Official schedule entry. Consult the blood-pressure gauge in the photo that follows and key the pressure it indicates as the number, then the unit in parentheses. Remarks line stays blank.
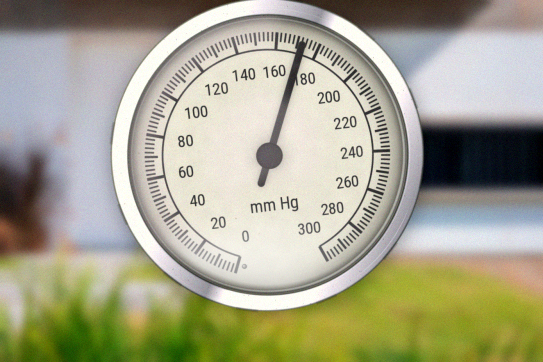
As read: 172 (mmHg)
